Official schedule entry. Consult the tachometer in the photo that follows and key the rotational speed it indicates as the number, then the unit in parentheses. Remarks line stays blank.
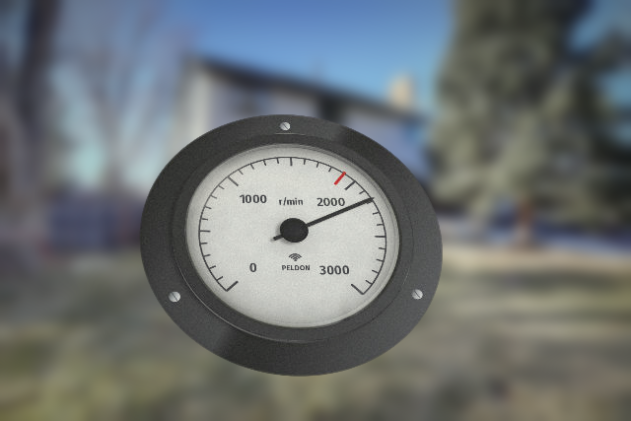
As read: 2200 (rpm)
